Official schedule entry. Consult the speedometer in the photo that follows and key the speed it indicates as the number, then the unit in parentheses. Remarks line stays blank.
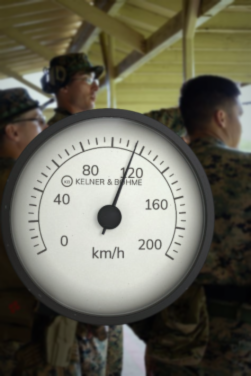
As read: 115 (km/h)
